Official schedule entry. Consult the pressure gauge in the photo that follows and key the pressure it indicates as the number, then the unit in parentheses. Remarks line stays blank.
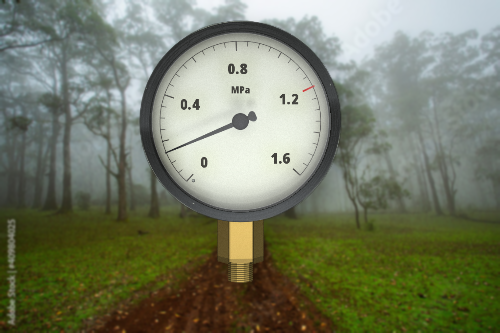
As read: 0.15 (MPa)
